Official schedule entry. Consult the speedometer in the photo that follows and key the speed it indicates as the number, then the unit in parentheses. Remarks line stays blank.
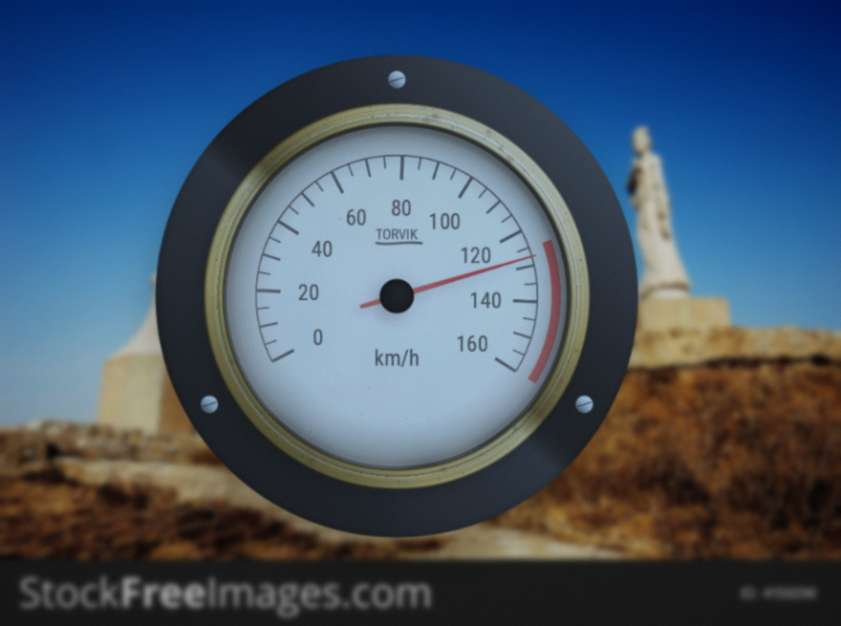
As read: 127.5 (km/h)
